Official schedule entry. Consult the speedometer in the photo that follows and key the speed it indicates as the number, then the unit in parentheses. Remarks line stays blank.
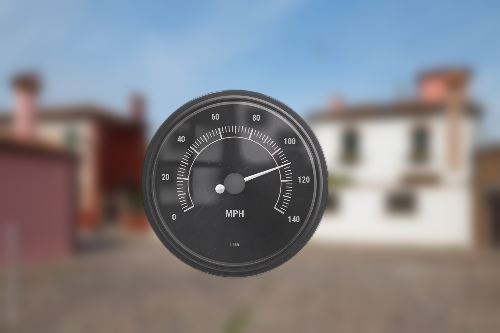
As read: 110 (mph)
